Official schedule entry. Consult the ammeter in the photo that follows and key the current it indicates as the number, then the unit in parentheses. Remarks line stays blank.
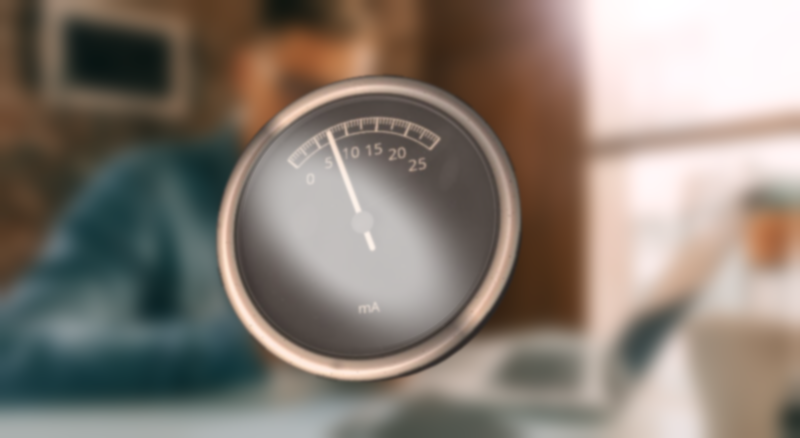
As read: 7.5 (mA)
